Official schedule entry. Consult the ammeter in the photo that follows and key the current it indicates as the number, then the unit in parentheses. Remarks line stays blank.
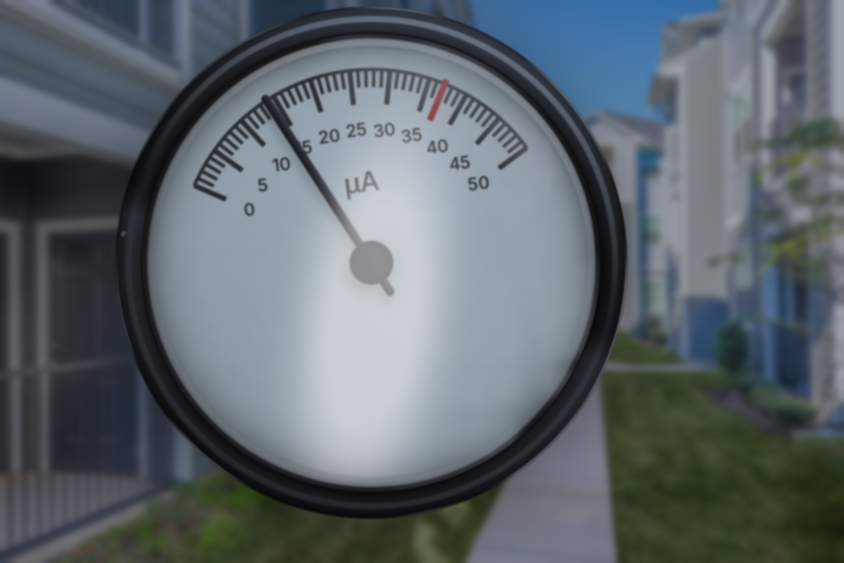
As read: 14 (µA)
